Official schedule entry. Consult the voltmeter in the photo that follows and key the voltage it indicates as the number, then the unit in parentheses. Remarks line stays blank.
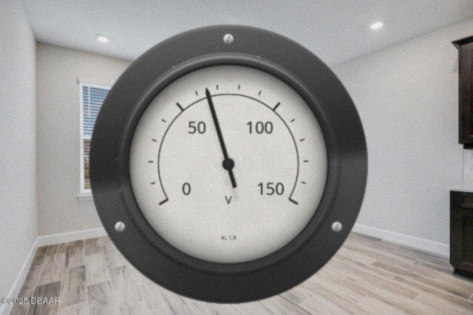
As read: 65 (V)
